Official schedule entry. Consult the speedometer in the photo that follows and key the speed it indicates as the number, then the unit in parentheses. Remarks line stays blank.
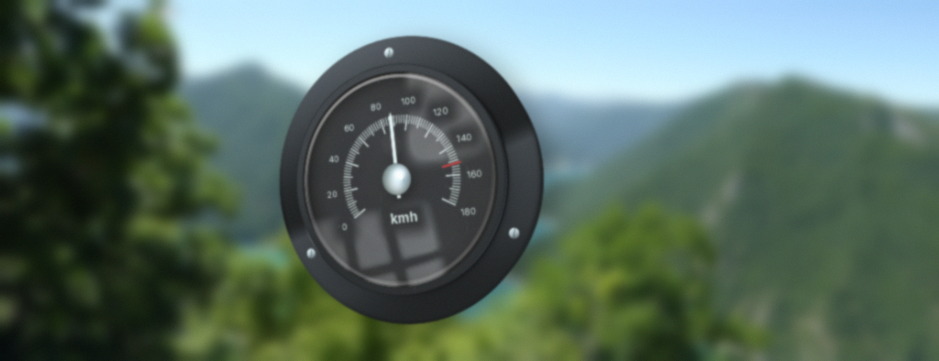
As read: 90 (km/h)
